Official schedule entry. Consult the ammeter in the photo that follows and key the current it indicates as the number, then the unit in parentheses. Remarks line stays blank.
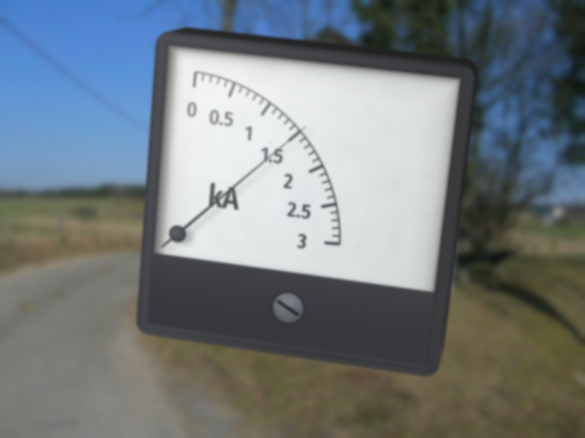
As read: 1.5 (kA)
